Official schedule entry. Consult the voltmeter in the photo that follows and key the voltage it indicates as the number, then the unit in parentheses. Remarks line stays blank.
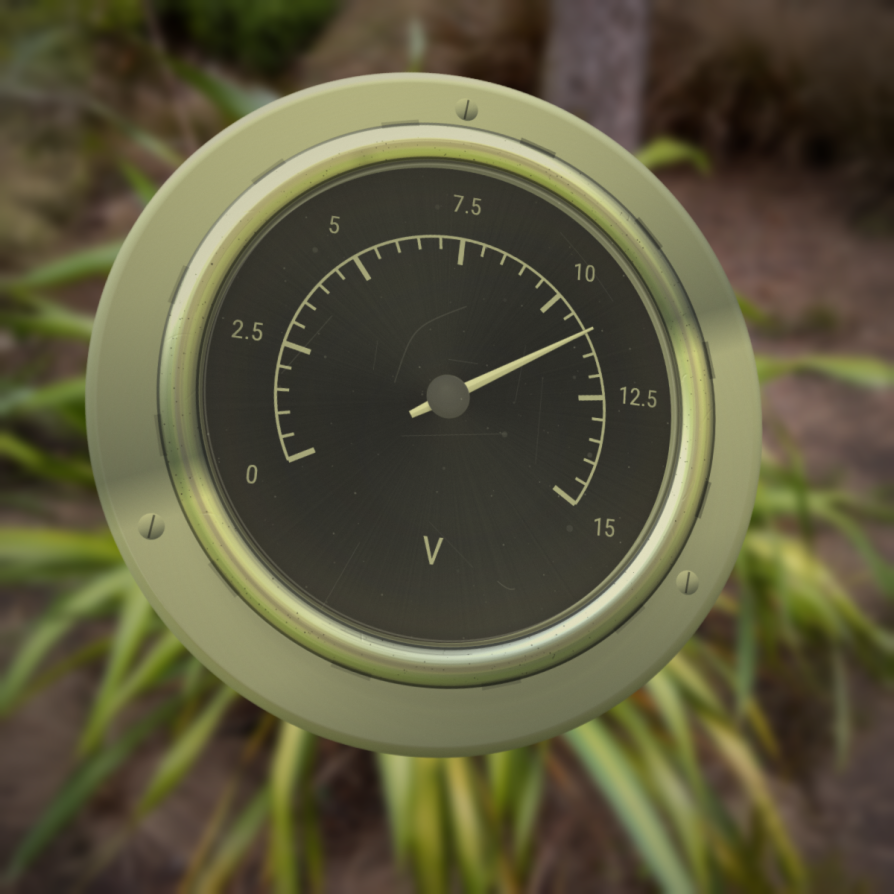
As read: 11 (V)
